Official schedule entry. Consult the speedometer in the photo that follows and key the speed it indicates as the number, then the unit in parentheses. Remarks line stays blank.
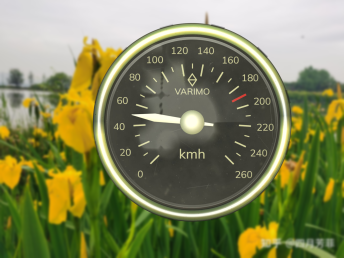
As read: 50 (km/h)
